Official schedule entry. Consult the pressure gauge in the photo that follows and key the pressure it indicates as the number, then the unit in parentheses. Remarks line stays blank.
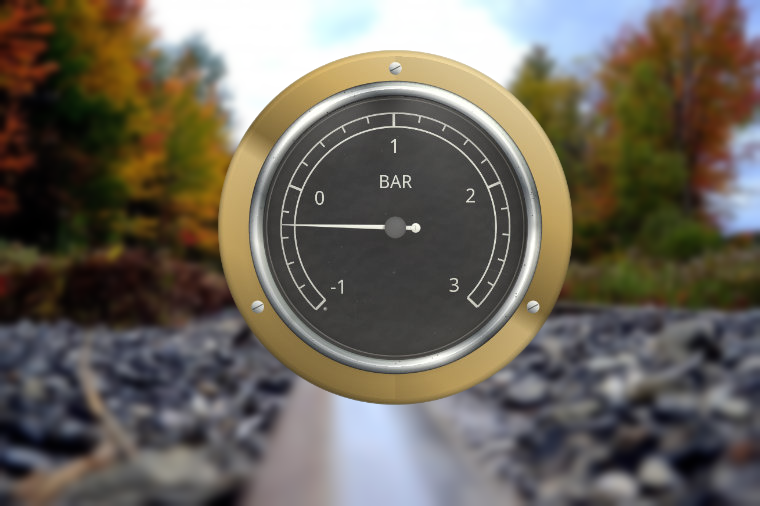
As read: -0.3 (bar)
